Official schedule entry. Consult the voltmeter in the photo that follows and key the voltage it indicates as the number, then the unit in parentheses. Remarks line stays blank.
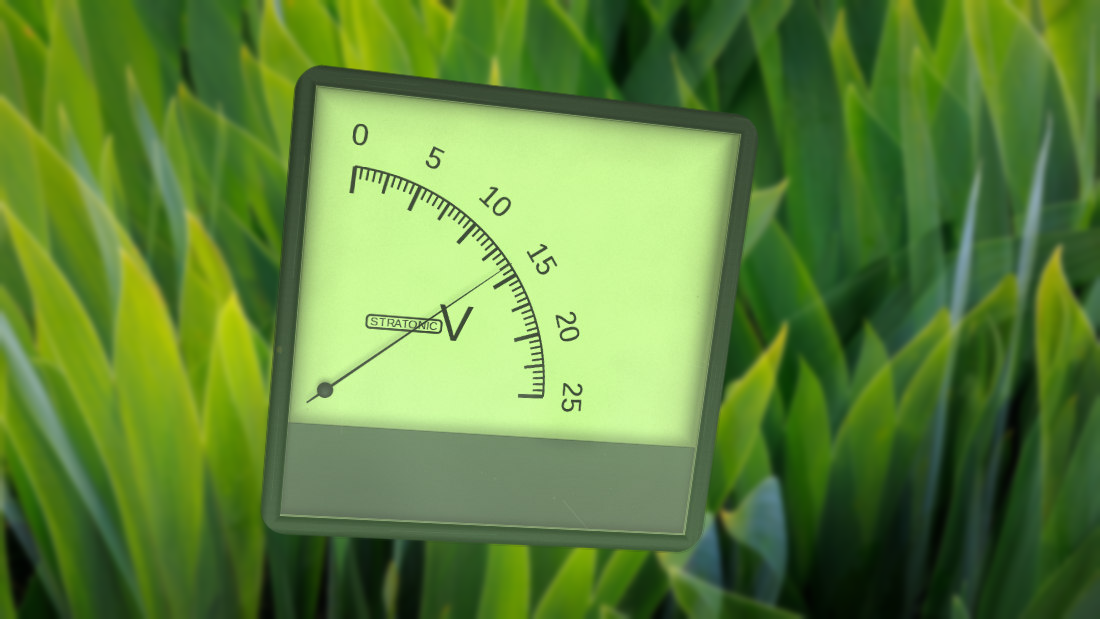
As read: 14 (V)
